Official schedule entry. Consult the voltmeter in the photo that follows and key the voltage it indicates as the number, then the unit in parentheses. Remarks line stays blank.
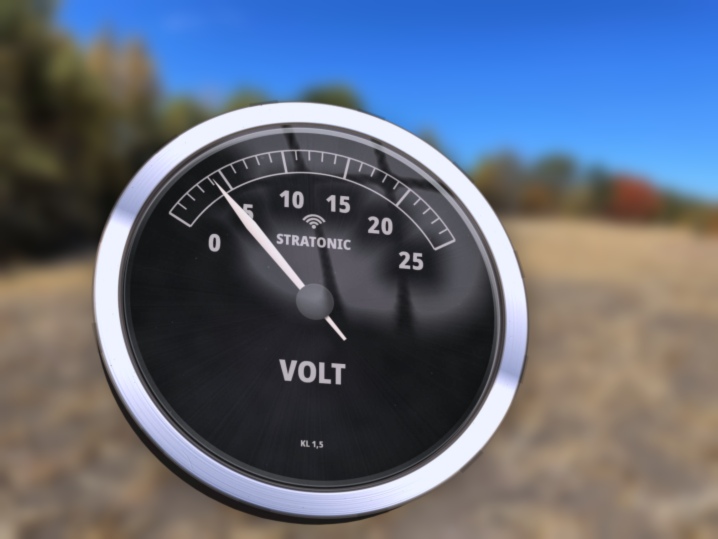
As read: 4 (V)
